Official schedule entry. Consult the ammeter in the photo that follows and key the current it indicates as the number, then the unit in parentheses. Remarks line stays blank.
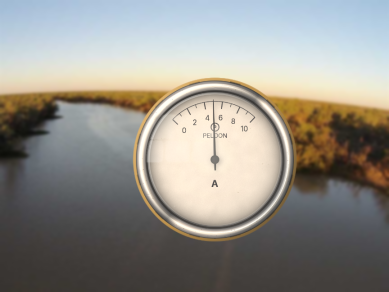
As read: 5 (A)
